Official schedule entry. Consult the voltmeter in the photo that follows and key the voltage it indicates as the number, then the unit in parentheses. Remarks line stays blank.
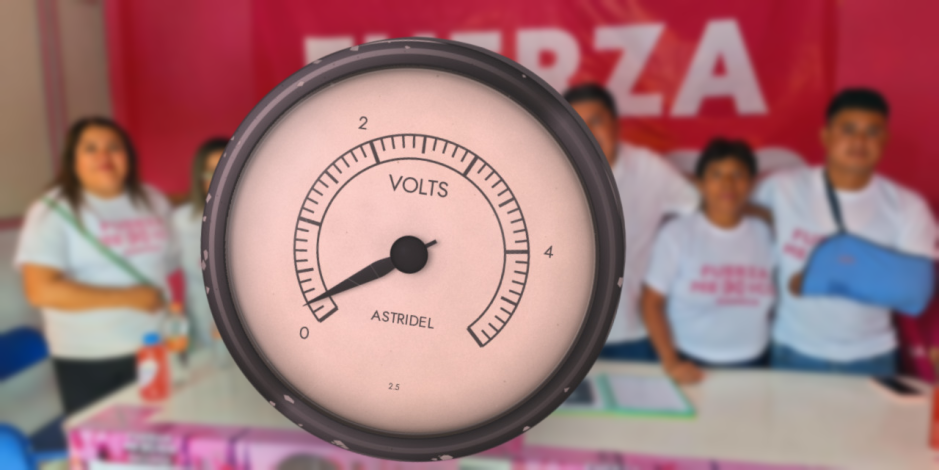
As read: 0.2 (V)
